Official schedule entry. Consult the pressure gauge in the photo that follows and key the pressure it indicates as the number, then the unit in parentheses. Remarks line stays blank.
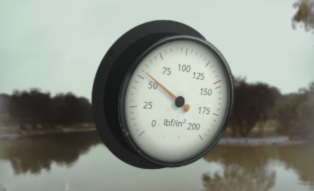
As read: 55 (psi)
